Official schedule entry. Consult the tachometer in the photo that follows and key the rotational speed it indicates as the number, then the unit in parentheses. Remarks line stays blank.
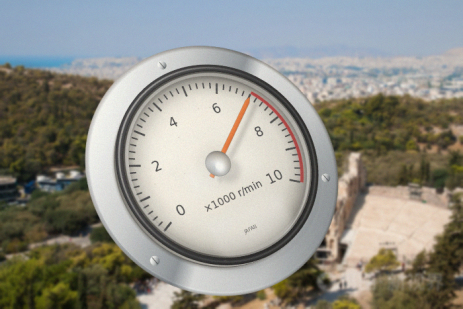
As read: 7000 (rpm)
